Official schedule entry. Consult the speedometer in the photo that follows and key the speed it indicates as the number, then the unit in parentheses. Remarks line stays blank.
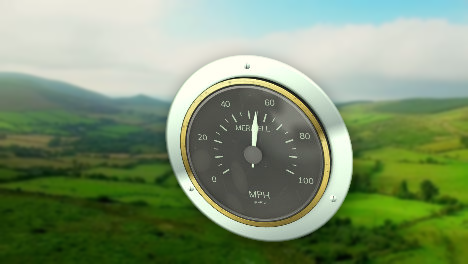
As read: 55 (mph)
